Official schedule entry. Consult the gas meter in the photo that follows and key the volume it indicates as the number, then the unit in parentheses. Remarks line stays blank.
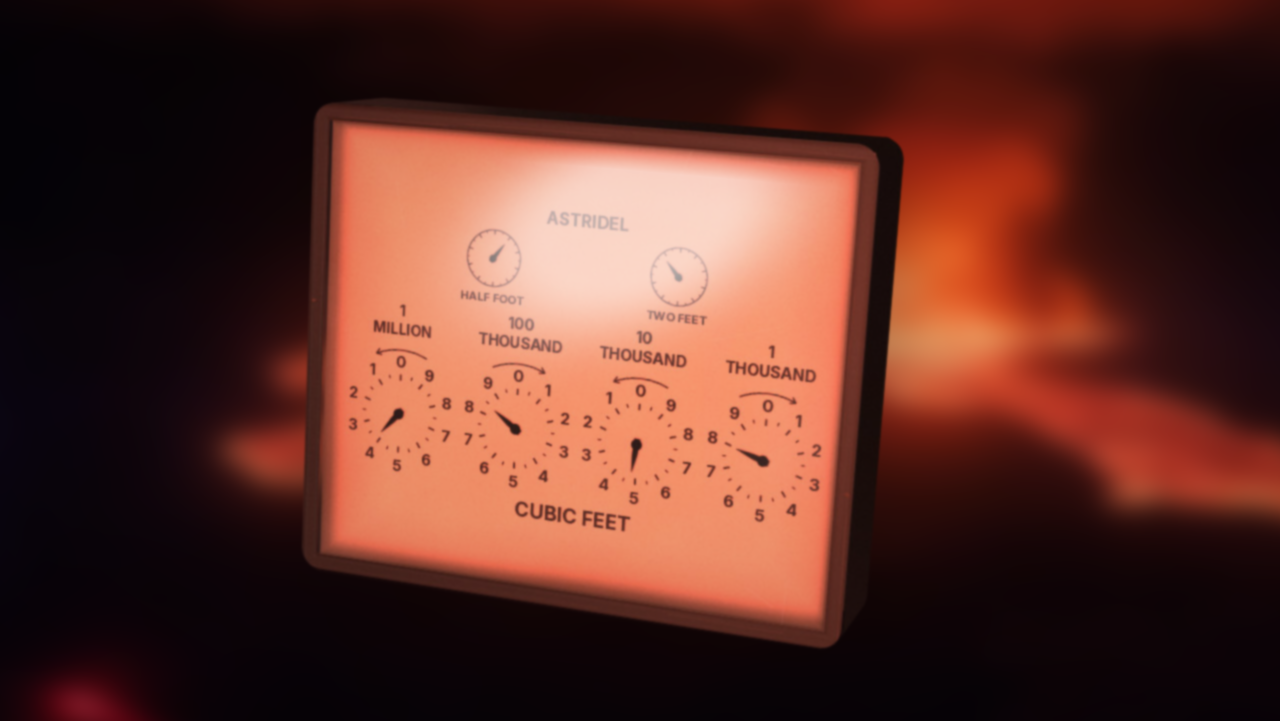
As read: 384800 (ft³)
